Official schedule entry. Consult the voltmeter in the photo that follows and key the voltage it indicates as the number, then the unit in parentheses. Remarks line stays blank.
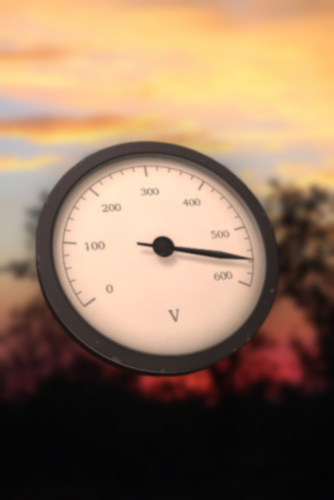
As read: 560 (V)
